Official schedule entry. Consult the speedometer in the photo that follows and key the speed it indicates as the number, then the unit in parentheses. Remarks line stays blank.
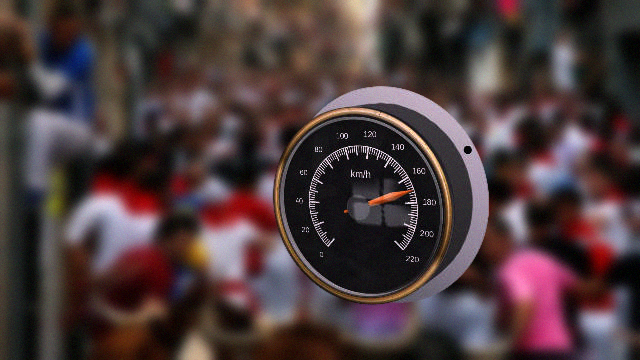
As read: 170 (km/h)
